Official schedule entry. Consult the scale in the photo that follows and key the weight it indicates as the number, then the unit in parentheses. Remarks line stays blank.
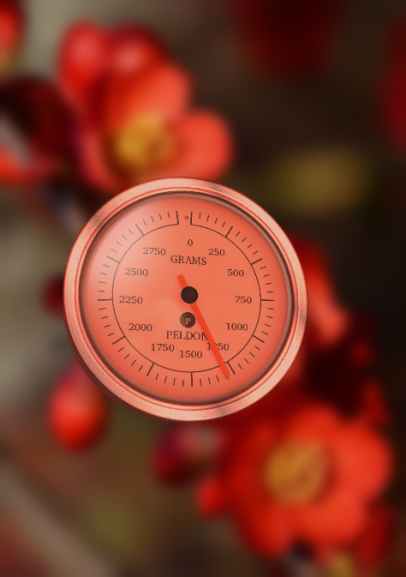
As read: 1300 (g)
